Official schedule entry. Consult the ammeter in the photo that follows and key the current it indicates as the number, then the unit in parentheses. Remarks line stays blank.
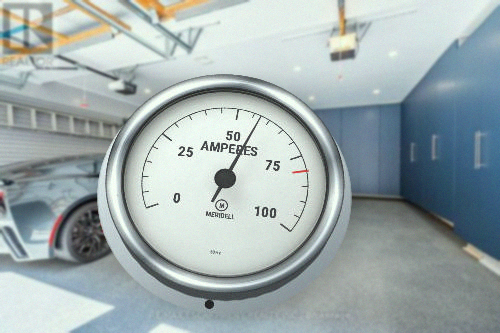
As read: 57.5 (A)
